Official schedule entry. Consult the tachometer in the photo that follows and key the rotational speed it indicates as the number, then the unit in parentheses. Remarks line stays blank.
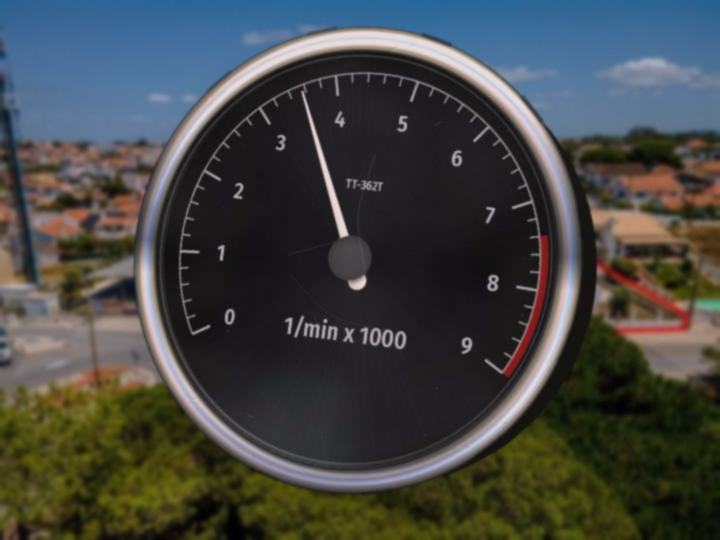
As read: 3600 (rpm)
